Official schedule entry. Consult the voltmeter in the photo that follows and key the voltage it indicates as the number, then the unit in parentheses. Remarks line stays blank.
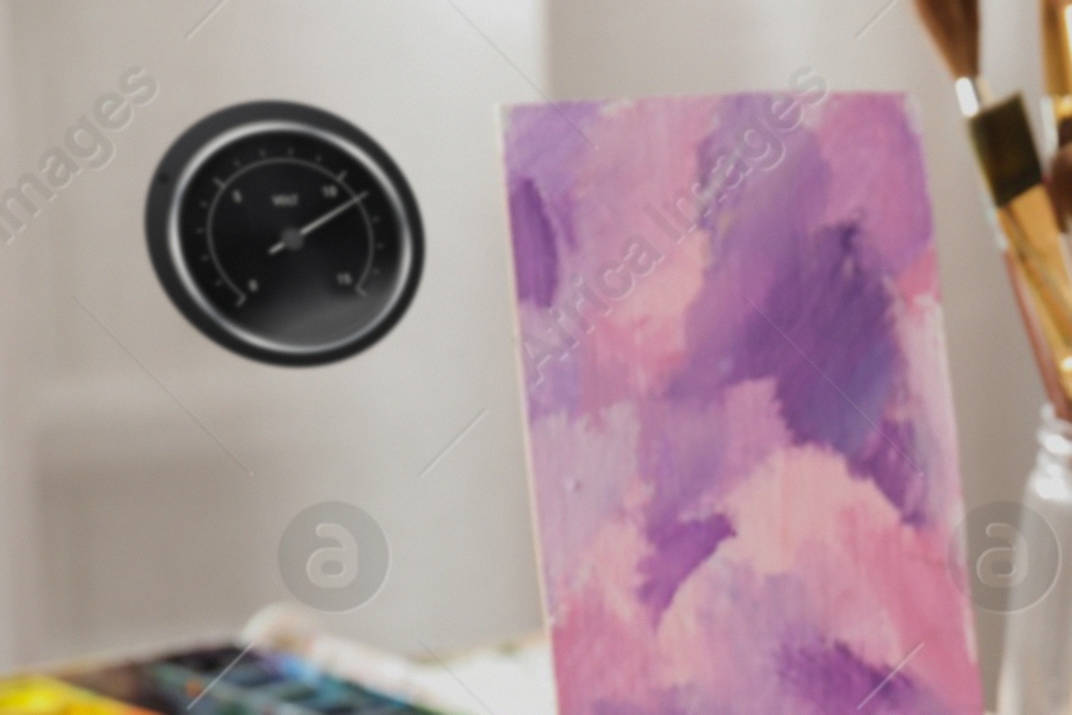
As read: 11 (V)
